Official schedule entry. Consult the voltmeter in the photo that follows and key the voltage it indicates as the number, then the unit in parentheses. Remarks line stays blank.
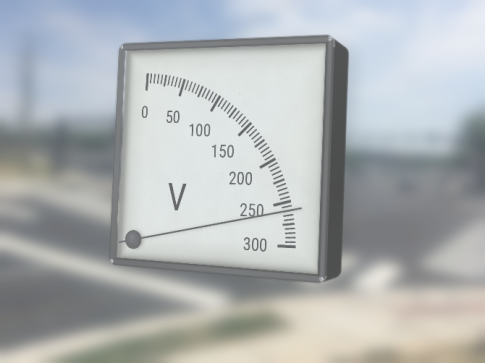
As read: 260 (V)
